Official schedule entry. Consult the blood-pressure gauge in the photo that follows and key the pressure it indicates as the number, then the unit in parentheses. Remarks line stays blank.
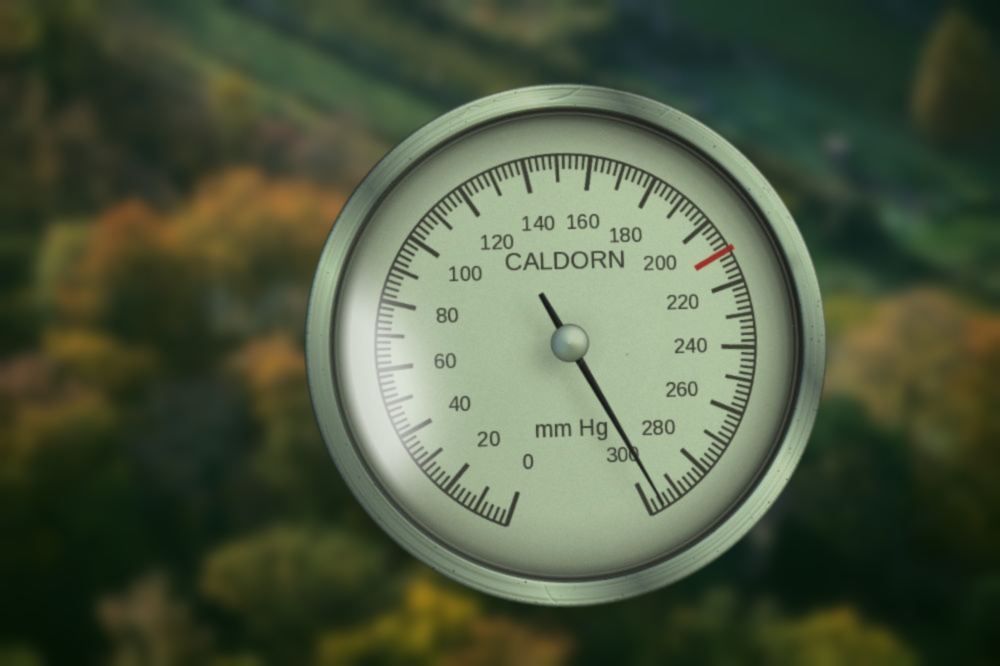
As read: 296 (mmHg)
